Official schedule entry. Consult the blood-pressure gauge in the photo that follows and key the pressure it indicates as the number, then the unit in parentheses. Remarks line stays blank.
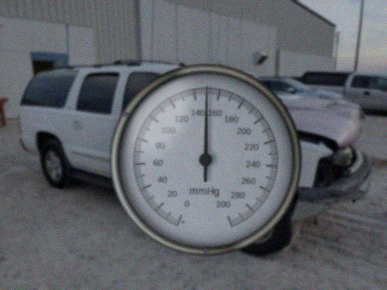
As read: 150 (mmHg)
